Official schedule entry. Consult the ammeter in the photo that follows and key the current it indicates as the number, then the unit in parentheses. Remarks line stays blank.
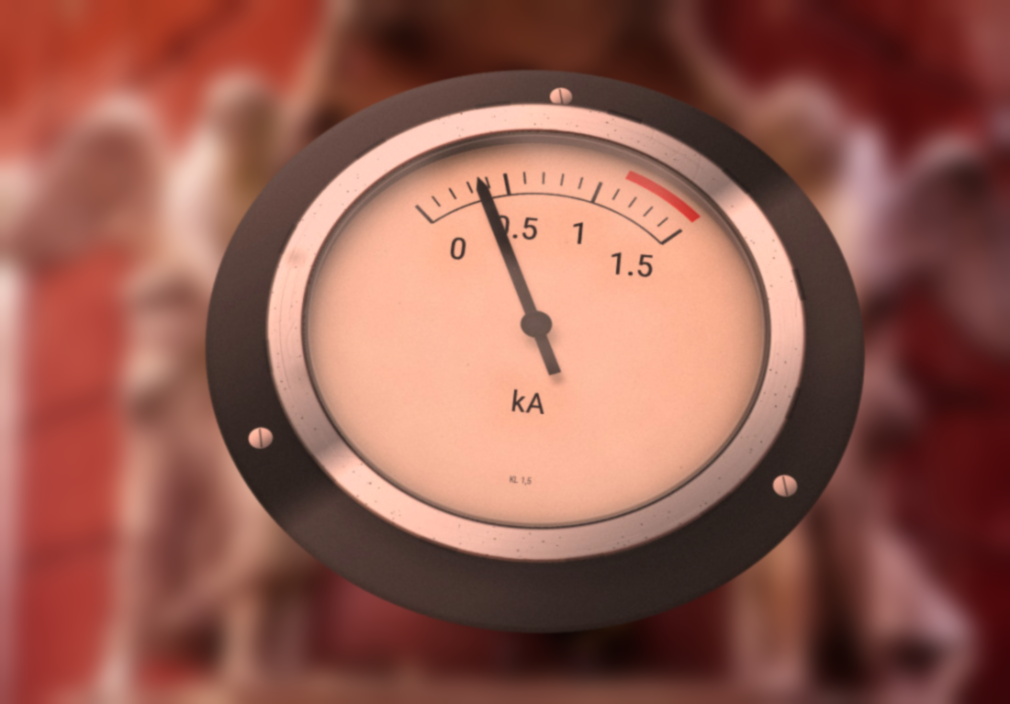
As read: 0.35 (kA)
